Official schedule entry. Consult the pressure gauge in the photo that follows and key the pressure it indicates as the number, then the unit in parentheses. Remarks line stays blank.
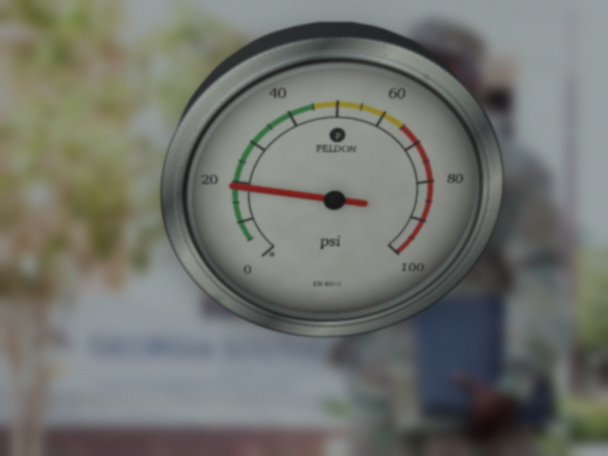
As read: 20 (psi)
